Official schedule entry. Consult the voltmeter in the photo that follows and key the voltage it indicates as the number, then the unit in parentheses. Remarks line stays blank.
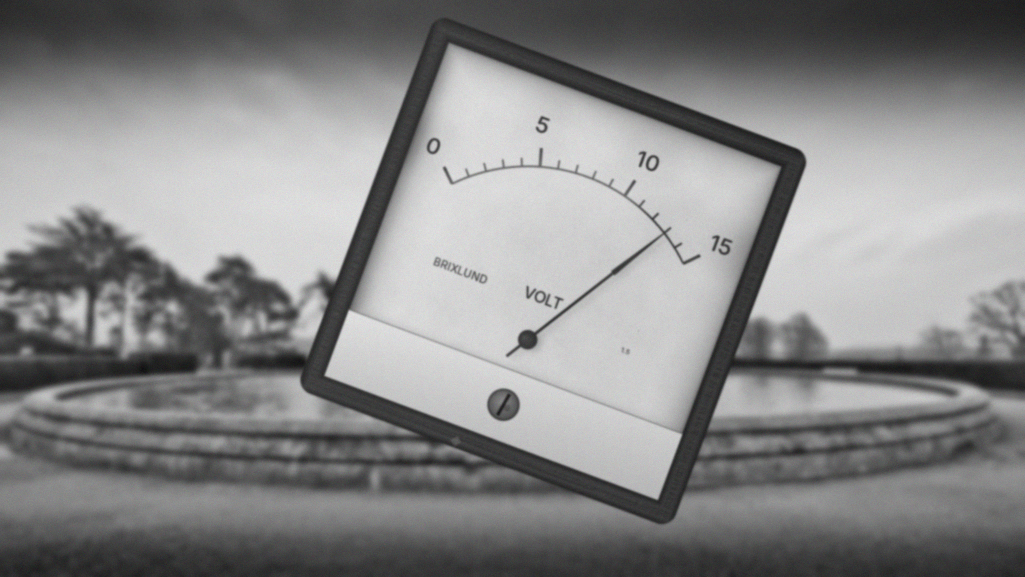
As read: 13 (V)
